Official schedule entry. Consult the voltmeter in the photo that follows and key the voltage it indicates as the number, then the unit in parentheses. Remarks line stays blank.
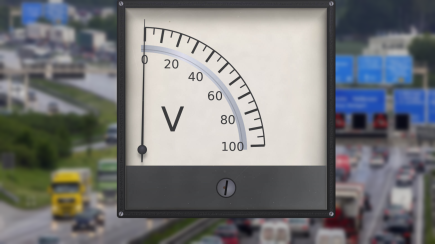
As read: 0 (V)
